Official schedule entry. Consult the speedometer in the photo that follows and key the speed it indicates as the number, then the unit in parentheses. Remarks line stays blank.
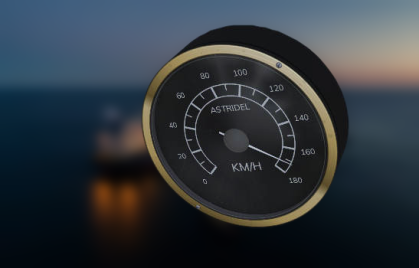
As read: 170 (km/h)
